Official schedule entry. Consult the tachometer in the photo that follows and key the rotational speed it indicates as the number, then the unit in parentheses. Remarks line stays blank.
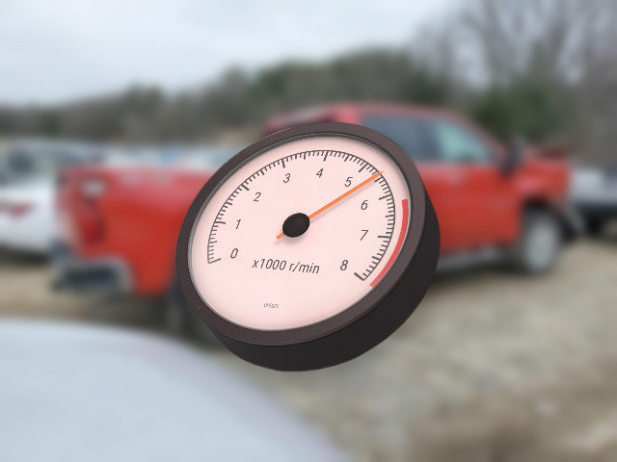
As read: 5500 (rpm)
